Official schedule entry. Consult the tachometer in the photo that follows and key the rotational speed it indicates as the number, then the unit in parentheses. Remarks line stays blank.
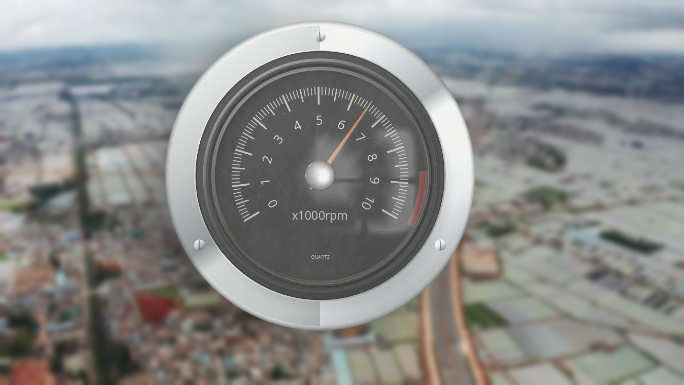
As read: 6500 (rpm)
